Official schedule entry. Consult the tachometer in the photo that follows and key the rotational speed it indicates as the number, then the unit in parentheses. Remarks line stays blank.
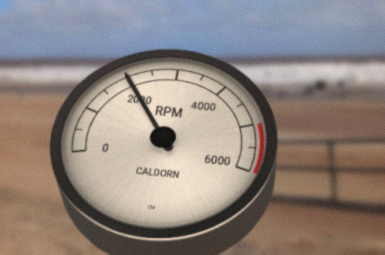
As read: 2000 (rpm)
